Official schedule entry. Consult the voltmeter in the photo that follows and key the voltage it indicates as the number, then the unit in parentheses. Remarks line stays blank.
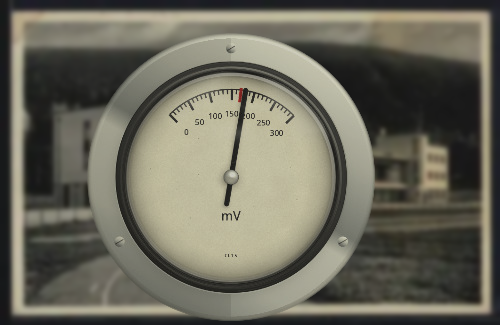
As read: 180 (mV)
